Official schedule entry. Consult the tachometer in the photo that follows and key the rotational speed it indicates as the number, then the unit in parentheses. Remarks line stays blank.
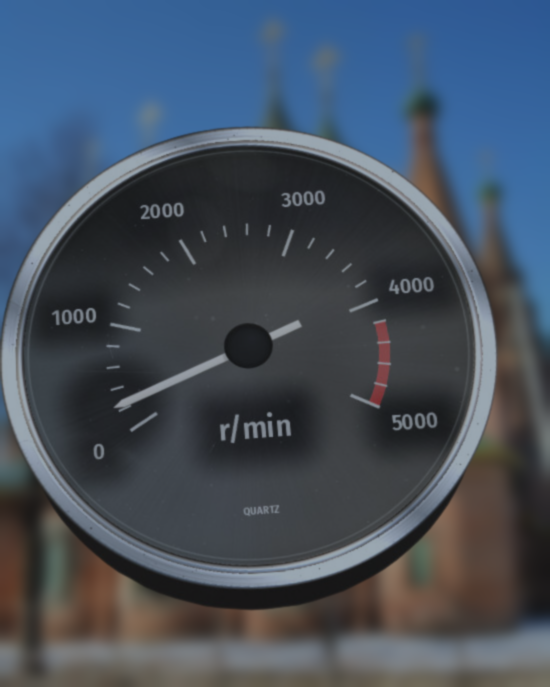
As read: 200 (rpm)
